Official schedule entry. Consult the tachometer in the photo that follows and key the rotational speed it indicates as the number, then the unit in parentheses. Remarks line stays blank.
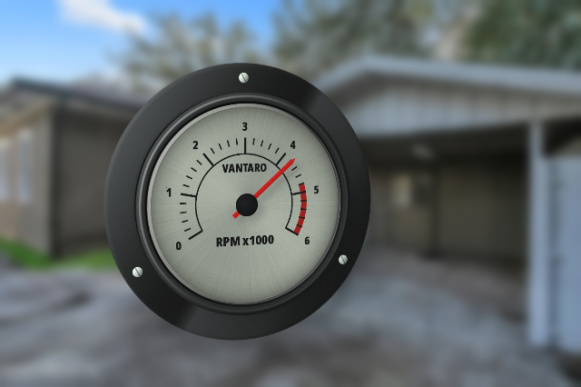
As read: 4200 (rpm)
